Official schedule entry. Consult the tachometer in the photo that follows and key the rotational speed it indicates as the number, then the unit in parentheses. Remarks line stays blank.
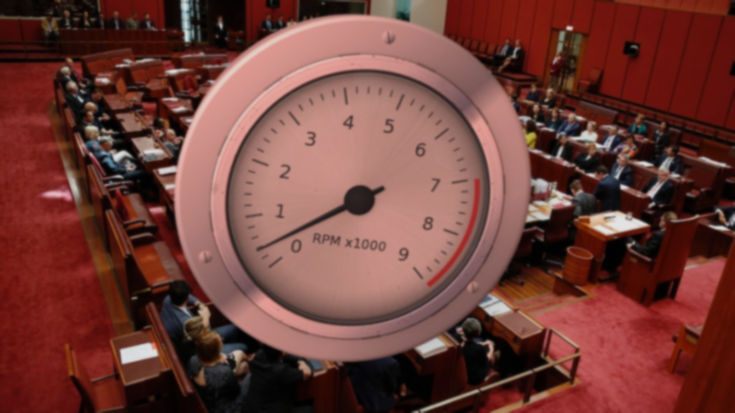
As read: 400 (rpm)
